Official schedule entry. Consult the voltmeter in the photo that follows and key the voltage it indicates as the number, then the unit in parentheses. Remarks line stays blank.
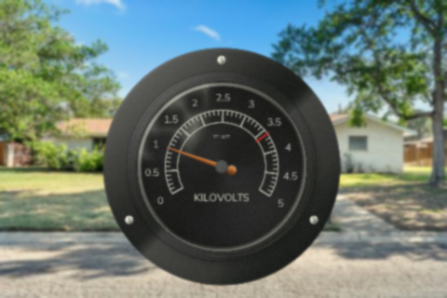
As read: 1 (kV)
